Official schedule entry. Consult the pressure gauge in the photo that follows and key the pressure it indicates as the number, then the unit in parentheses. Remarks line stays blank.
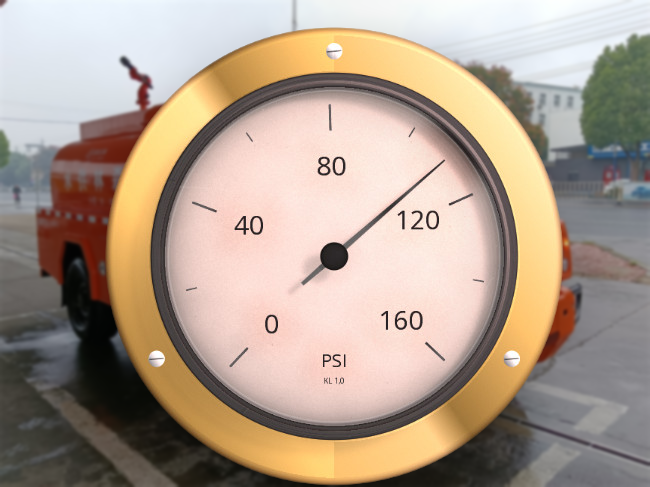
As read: 110 (psi)
